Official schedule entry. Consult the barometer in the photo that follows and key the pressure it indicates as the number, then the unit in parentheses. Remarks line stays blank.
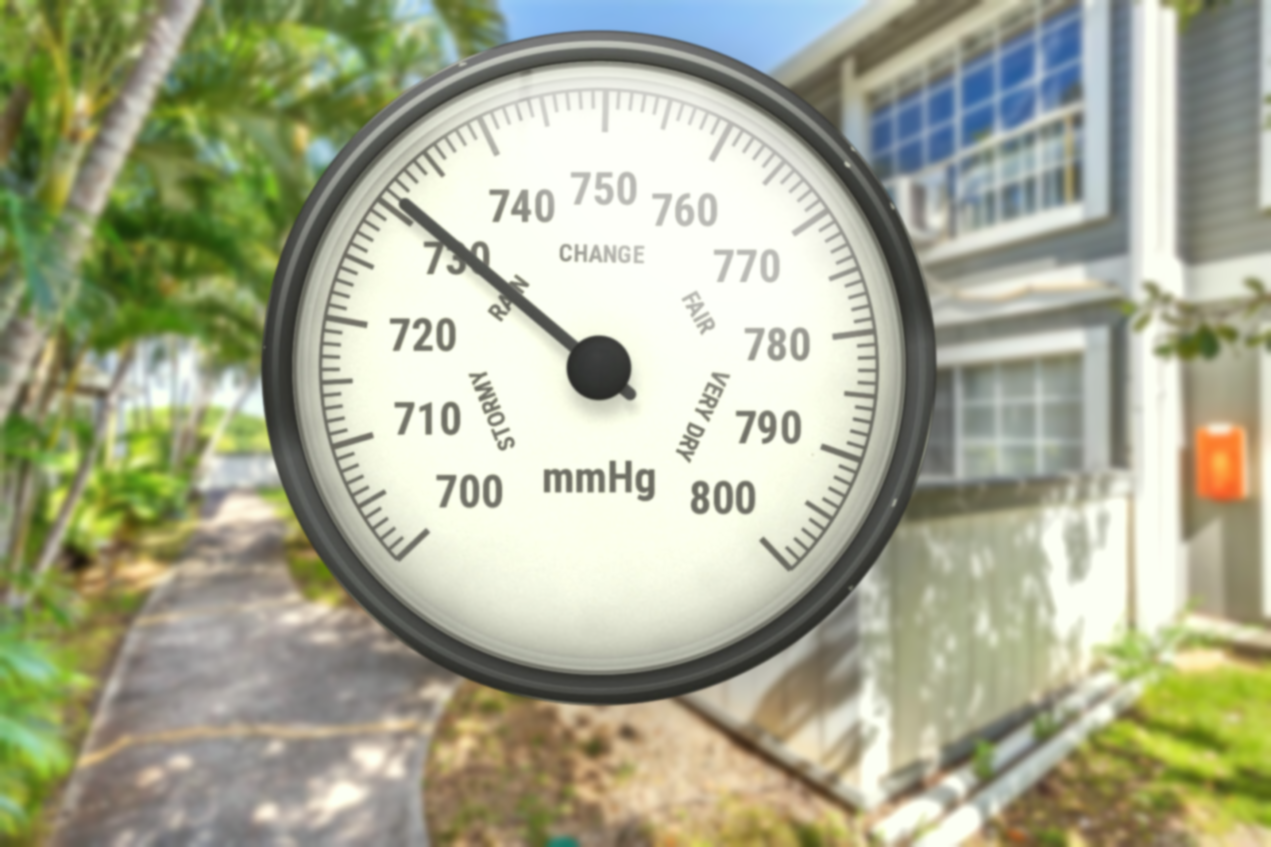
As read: 731 (mmHg)
